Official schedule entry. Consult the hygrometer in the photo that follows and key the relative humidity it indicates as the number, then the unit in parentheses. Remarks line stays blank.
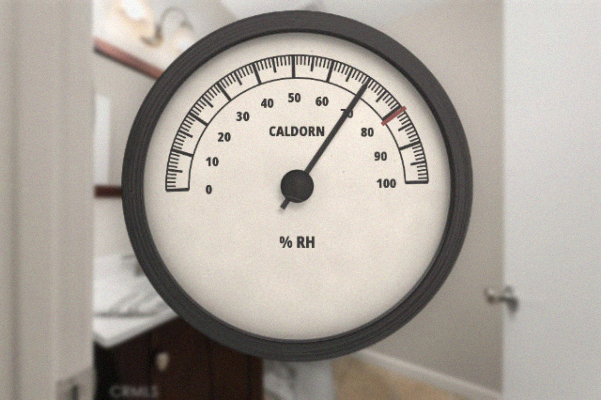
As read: 70 (%)
